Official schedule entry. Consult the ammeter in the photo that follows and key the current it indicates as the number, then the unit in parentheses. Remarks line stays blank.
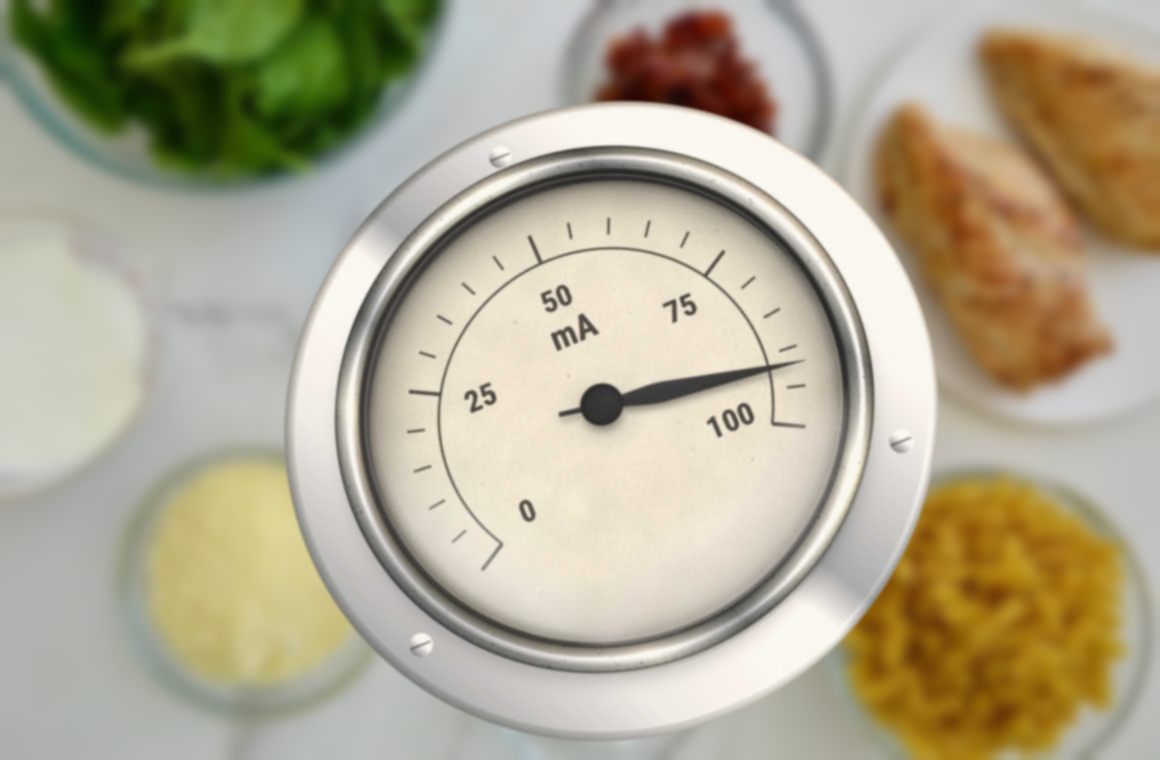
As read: 92.5 (mA)
